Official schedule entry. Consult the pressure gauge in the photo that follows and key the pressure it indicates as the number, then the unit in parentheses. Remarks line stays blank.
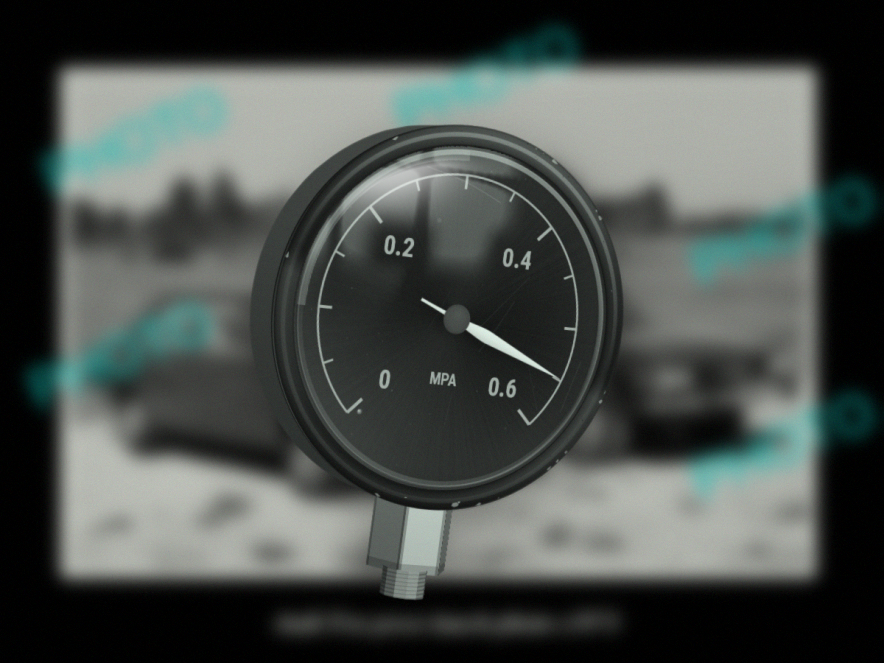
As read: 0.55 (MPa)
